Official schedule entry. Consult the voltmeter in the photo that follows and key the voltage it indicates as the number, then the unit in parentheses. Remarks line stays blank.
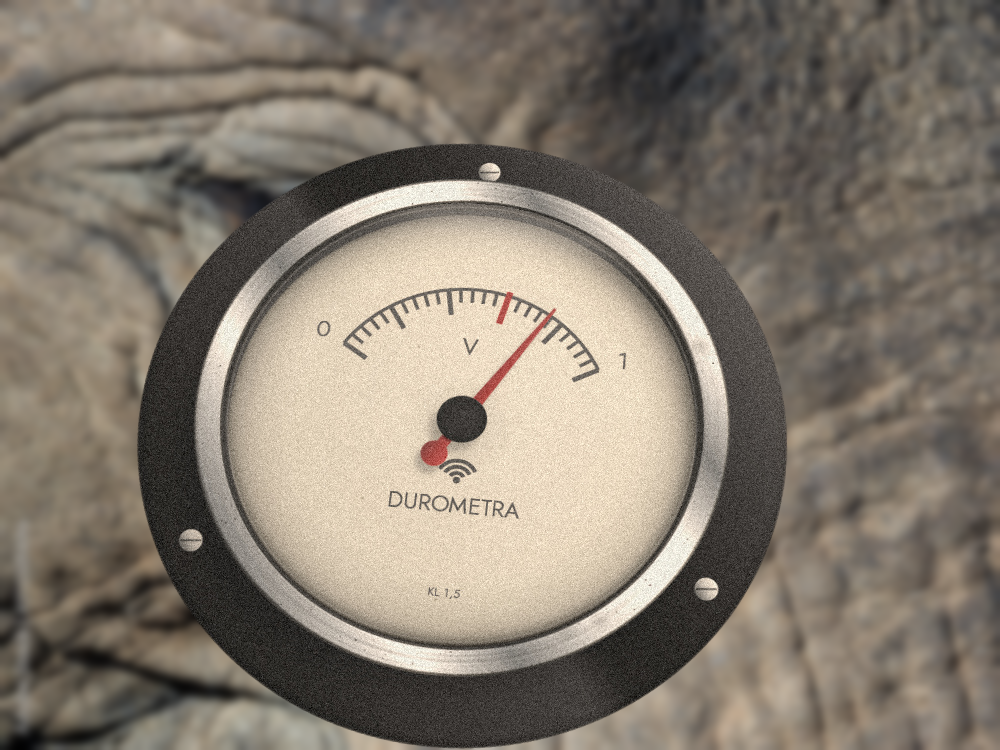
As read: 0.76 (V)
